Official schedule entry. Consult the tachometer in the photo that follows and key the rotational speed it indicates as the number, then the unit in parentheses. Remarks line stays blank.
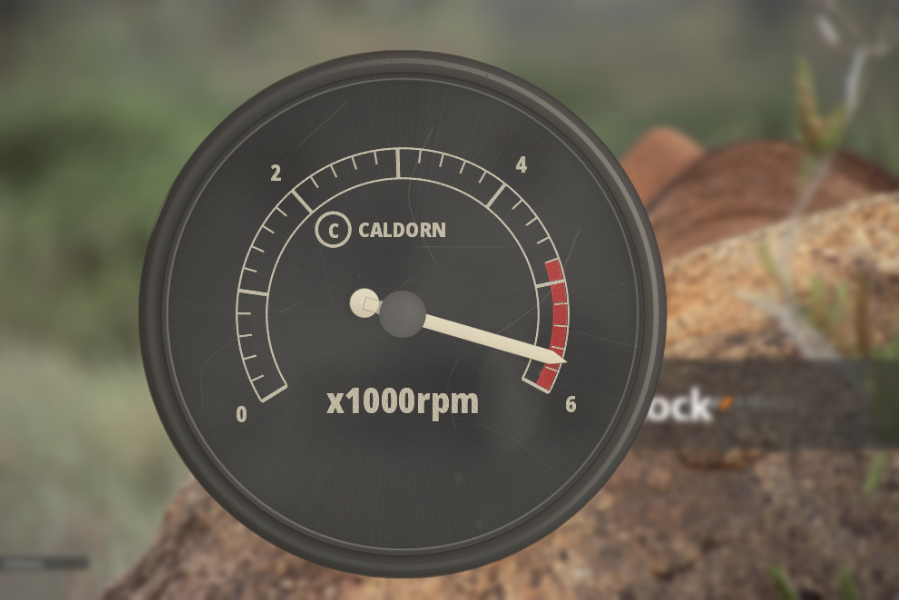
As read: 5700 (rpm)
